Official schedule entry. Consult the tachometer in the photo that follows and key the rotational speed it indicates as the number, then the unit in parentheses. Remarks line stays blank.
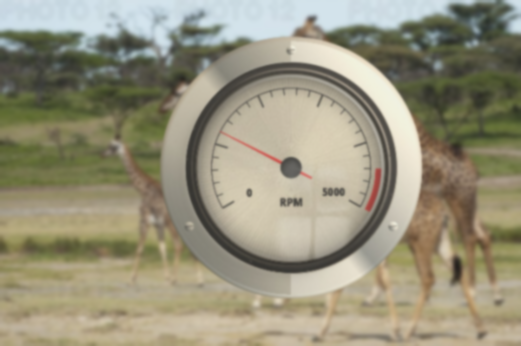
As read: 1200 (rpm)
